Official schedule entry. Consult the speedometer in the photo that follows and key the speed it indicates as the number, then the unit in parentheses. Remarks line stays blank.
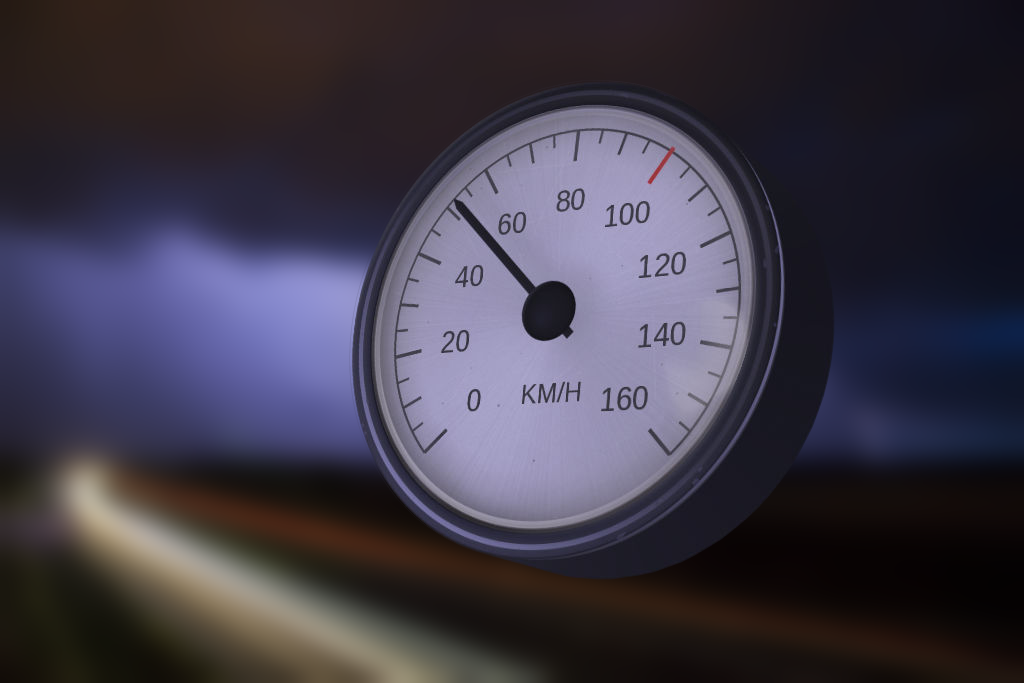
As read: 52.5 (km/h)
